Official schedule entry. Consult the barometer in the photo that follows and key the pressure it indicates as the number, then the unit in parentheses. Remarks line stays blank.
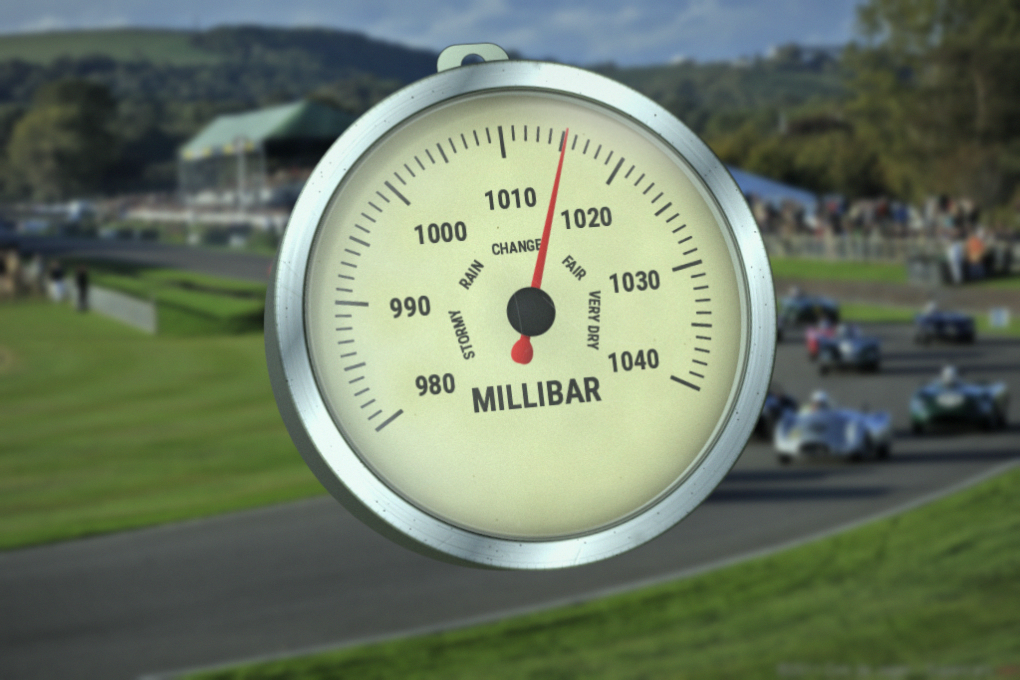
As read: 1015 (mbar)
